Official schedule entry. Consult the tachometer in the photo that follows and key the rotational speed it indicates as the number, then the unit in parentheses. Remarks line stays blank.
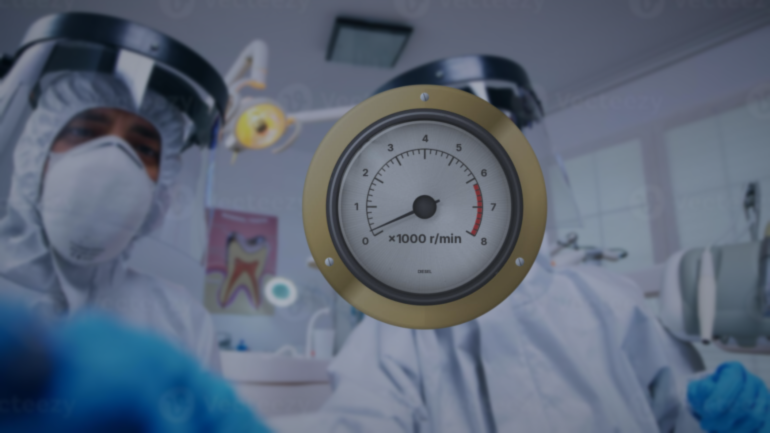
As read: 200 (rpm)
